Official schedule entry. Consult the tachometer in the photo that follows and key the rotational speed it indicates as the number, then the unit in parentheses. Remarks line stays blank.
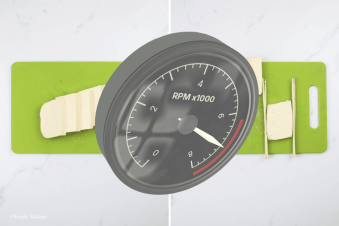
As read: 7000 (rpm)
